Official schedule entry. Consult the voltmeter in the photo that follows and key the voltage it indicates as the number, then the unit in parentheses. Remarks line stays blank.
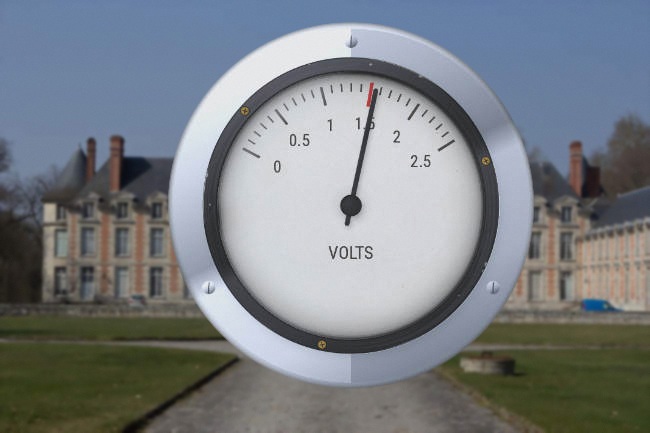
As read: 1.55 (V)
